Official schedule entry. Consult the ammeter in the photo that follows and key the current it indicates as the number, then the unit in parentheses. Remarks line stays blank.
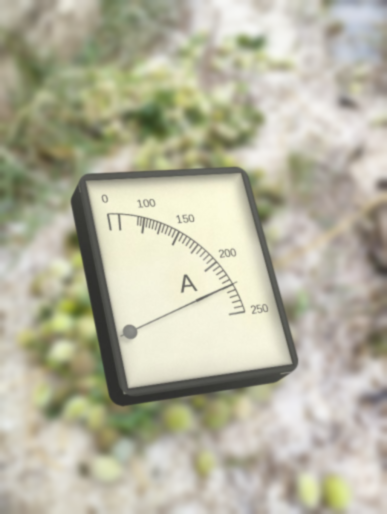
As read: 225 (A)
